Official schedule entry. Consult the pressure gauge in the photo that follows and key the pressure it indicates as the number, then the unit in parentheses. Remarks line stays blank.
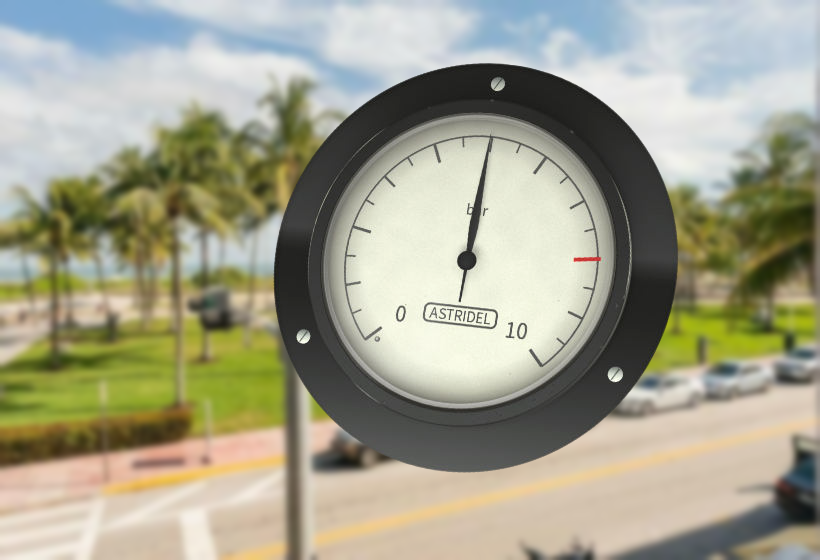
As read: 5 (bar)
